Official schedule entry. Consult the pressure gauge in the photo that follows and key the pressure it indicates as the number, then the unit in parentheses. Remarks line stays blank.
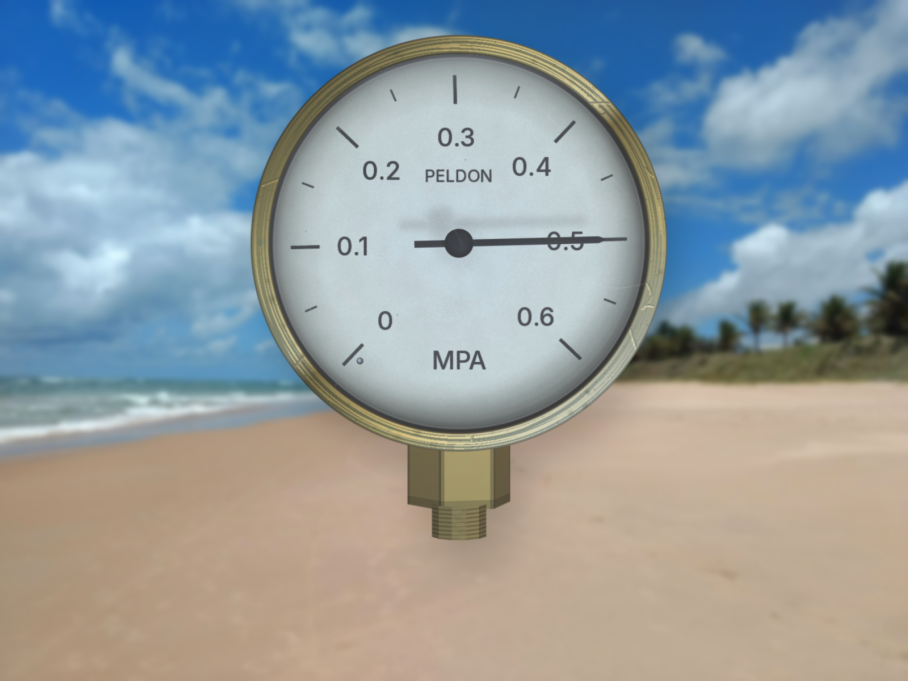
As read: 0.5 (MPa)
